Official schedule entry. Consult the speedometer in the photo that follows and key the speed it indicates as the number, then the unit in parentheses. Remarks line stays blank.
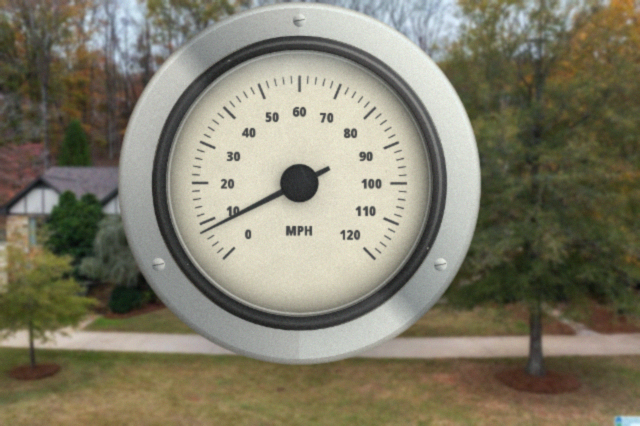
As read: 8 (mph)
